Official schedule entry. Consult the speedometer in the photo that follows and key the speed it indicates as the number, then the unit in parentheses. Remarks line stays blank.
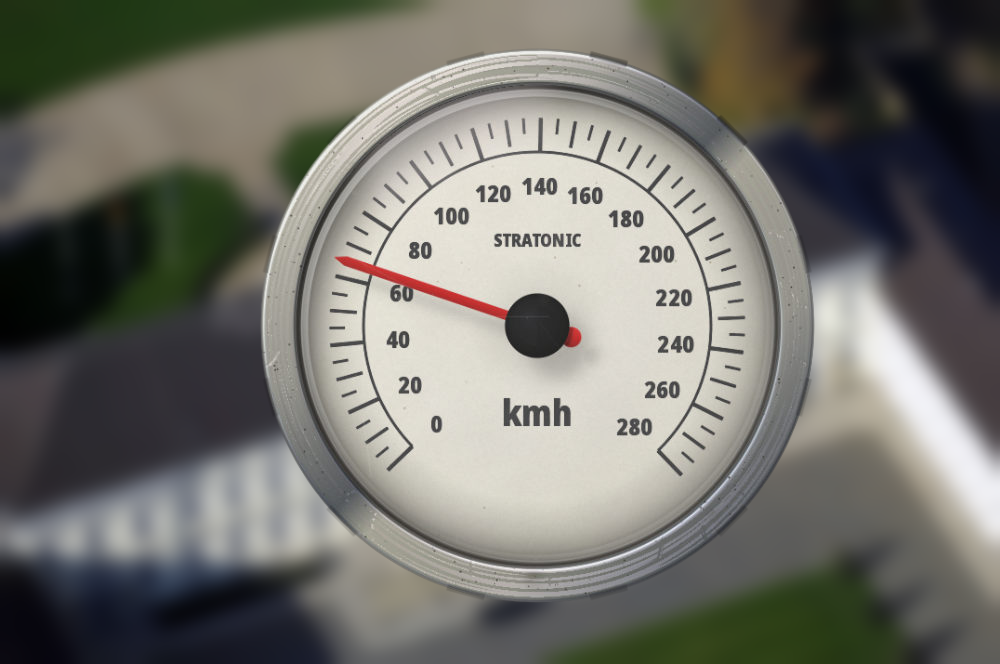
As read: 65 (km/h)
